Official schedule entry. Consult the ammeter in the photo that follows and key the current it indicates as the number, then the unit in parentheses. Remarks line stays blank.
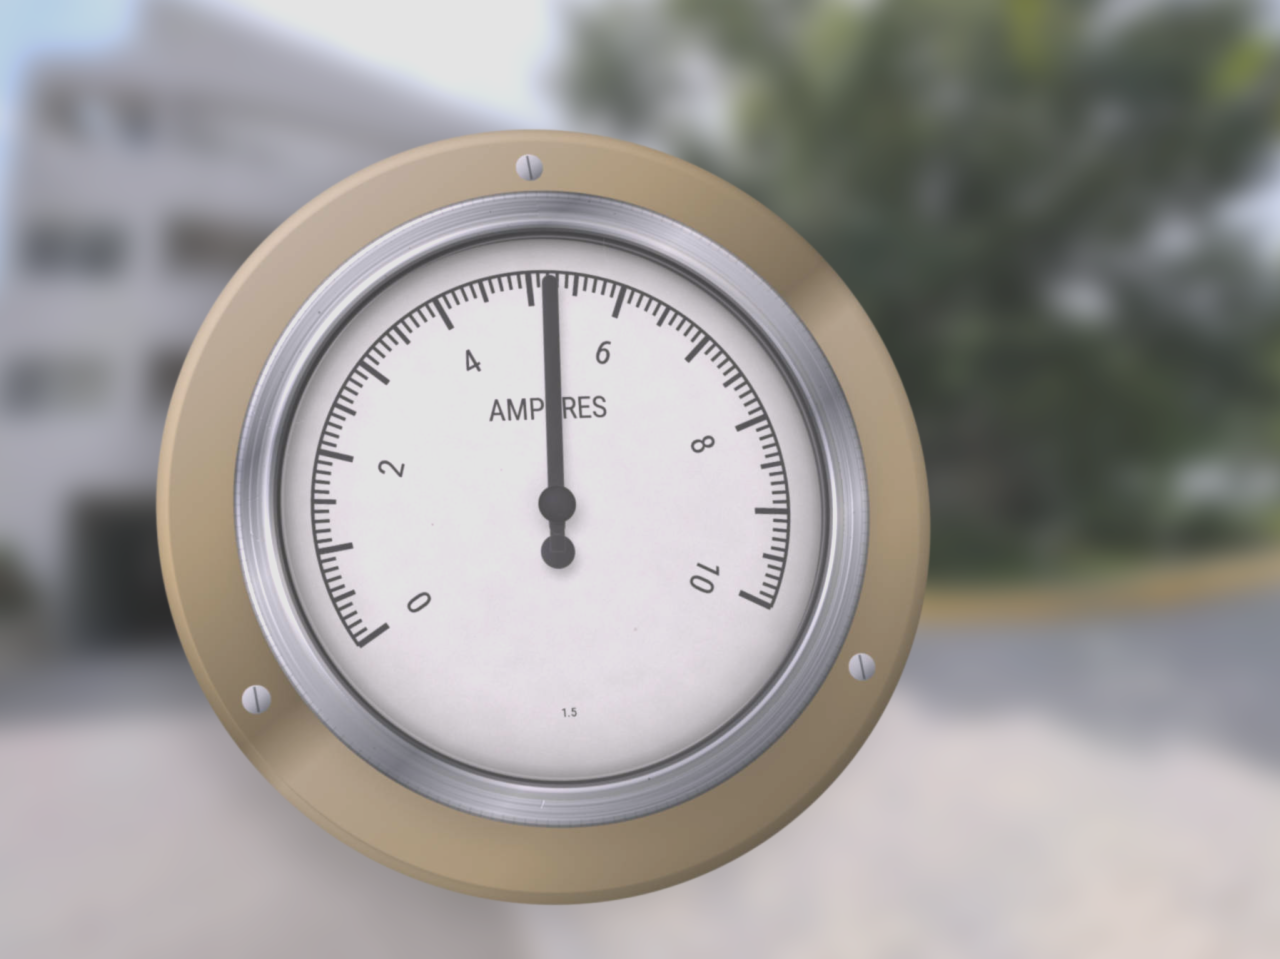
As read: 5.2 (A)
